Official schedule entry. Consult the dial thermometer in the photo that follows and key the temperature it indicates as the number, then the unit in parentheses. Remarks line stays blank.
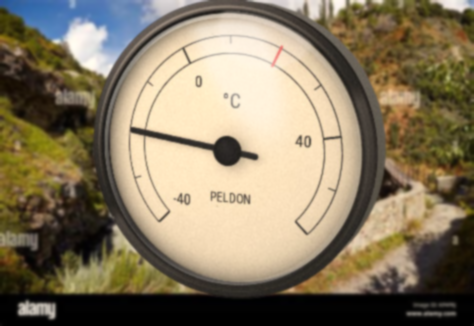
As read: -20 (°C)
